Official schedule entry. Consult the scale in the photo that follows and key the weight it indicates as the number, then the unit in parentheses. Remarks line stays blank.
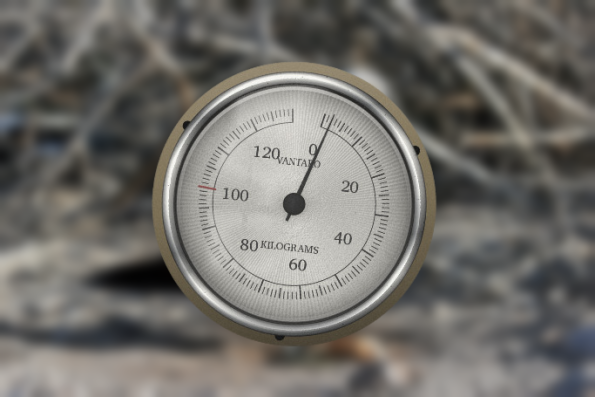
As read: 2 (kg)
